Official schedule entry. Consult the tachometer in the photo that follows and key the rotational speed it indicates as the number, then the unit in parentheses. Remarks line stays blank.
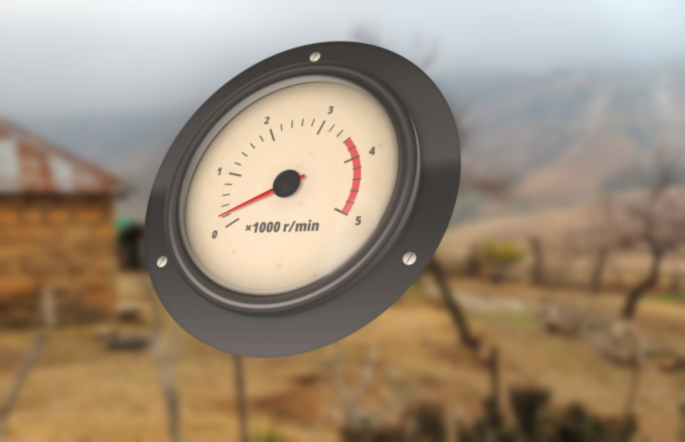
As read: 200 (rpm)
